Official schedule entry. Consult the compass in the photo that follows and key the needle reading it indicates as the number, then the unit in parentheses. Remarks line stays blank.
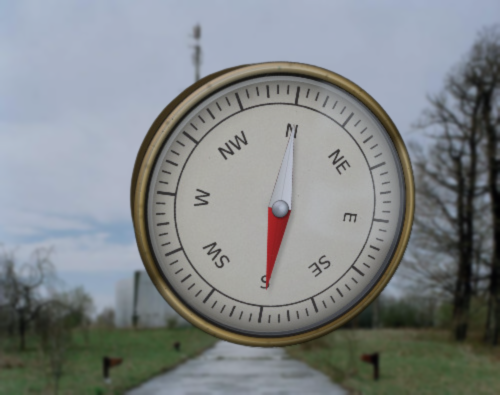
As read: 180 (°)
